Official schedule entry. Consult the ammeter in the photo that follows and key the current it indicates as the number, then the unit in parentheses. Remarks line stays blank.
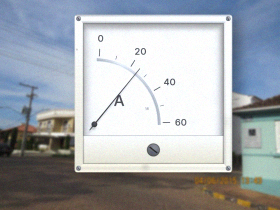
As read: 25 (A)
